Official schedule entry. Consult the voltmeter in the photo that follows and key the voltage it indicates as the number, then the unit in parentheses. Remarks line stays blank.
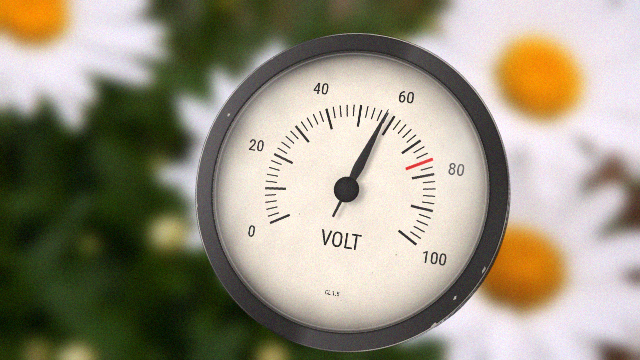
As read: 58 (V)
